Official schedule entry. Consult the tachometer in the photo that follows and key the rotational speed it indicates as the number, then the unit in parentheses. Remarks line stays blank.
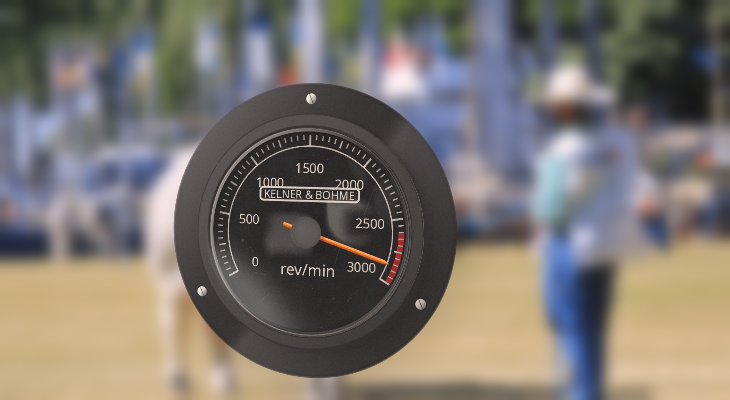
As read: 2850 (rpm)
